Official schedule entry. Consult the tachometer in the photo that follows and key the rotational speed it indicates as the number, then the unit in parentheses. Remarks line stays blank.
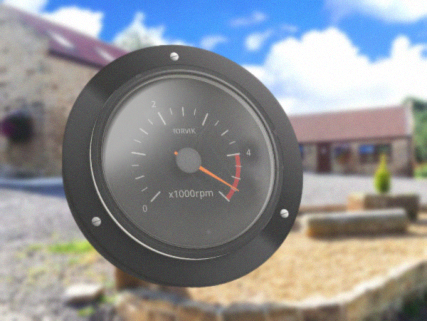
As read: 4750 (rpm)
